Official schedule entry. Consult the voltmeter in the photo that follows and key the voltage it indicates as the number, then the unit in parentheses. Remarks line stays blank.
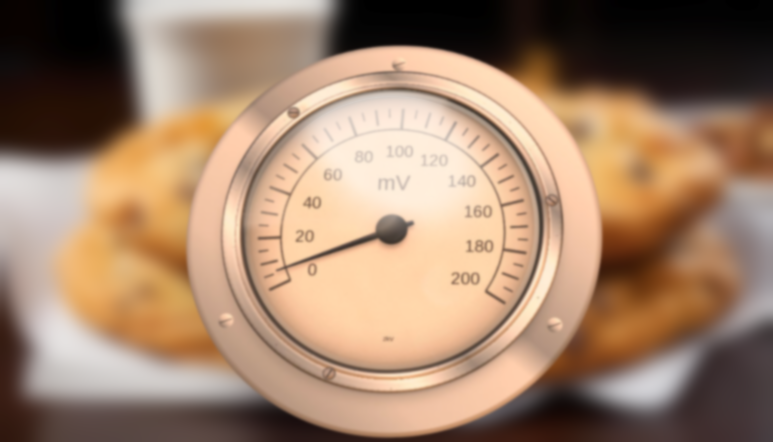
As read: 5 (mV)
